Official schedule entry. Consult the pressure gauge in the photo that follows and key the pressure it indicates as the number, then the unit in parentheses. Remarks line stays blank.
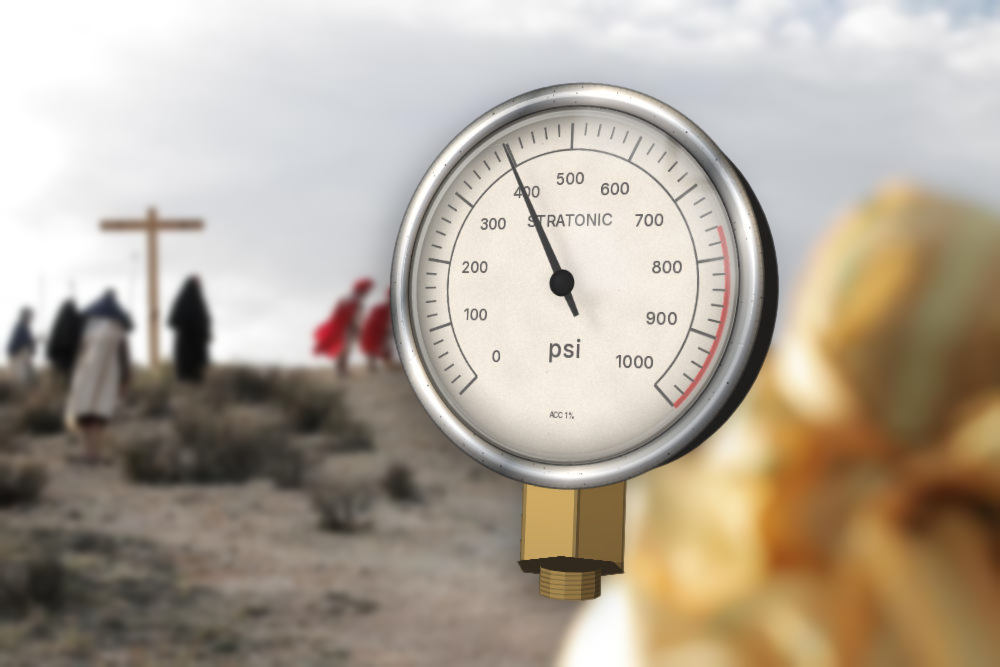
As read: 400 (psi)
